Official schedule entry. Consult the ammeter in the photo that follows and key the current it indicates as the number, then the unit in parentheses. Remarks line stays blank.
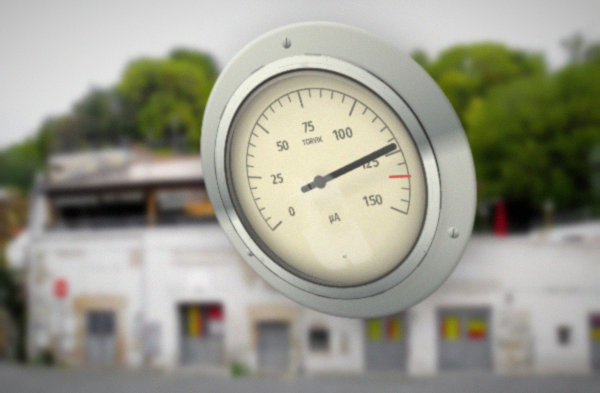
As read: 122.5 (µA)
